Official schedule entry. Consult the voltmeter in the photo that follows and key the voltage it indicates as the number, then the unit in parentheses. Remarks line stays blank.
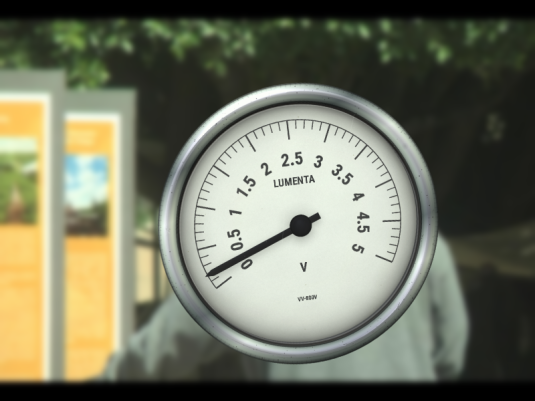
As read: 0.2 (V)
